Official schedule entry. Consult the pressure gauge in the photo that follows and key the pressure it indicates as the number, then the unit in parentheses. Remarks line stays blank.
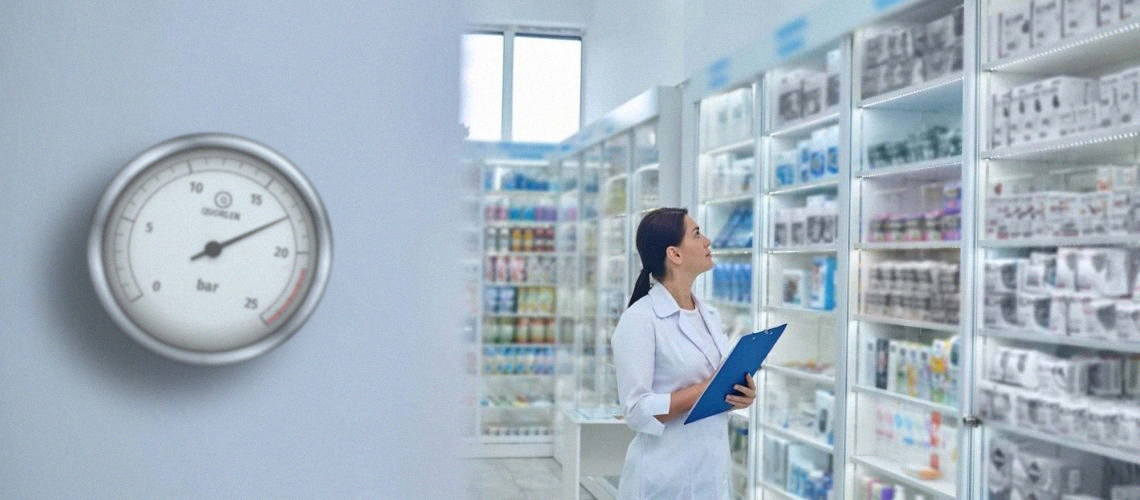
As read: 17.5 (bar)
